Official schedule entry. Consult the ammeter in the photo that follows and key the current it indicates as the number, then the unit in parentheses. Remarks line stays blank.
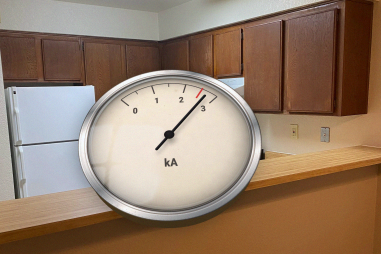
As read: 2.75 (kA)
